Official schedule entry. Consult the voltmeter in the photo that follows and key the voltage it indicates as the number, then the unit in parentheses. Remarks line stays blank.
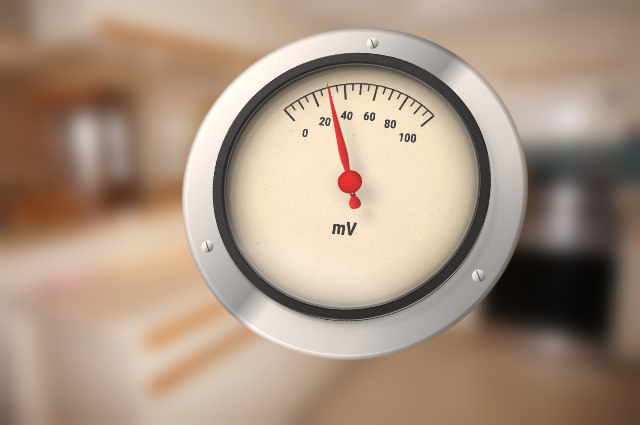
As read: 30 (mV)
